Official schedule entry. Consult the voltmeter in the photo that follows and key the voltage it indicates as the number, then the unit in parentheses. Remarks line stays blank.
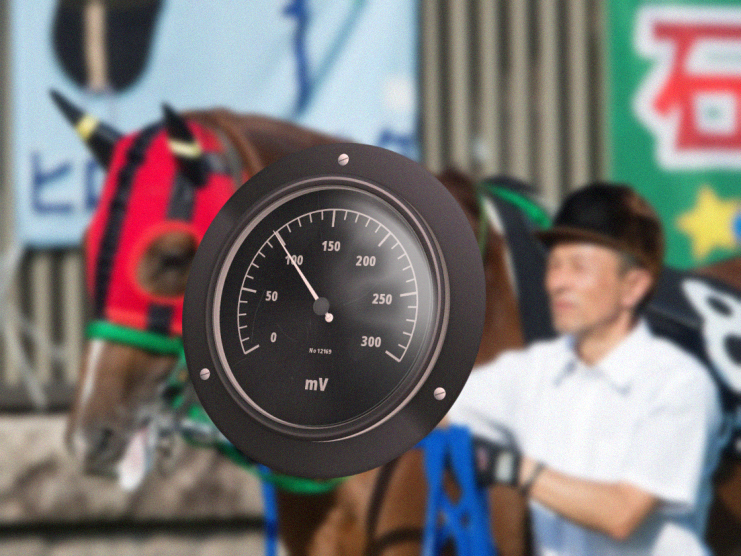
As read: 100 (mV)
